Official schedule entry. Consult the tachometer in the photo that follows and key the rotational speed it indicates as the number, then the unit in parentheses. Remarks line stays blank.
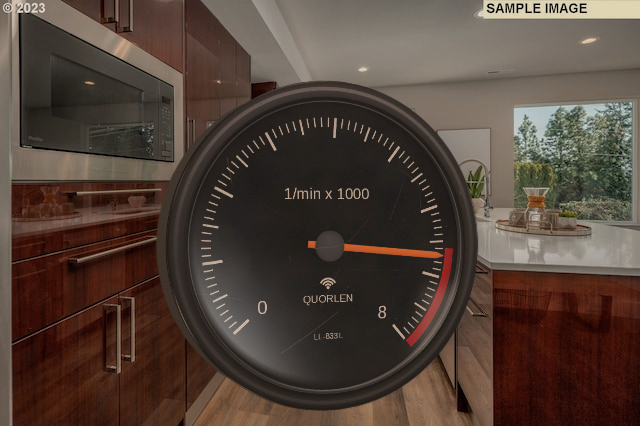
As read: 6700 (rpm)
